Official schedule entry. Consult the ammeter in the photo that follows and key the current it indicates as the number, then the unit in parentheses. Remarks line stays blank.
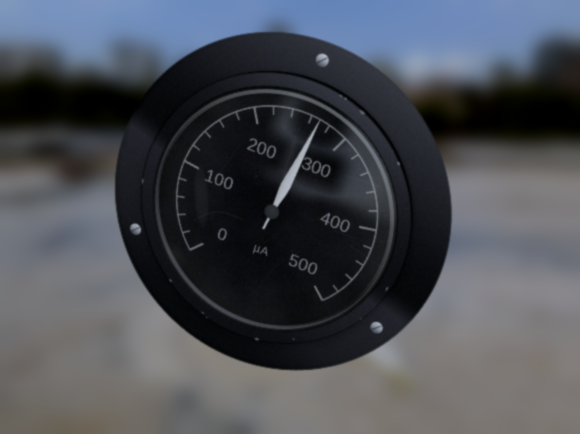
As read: 270 (µA)
